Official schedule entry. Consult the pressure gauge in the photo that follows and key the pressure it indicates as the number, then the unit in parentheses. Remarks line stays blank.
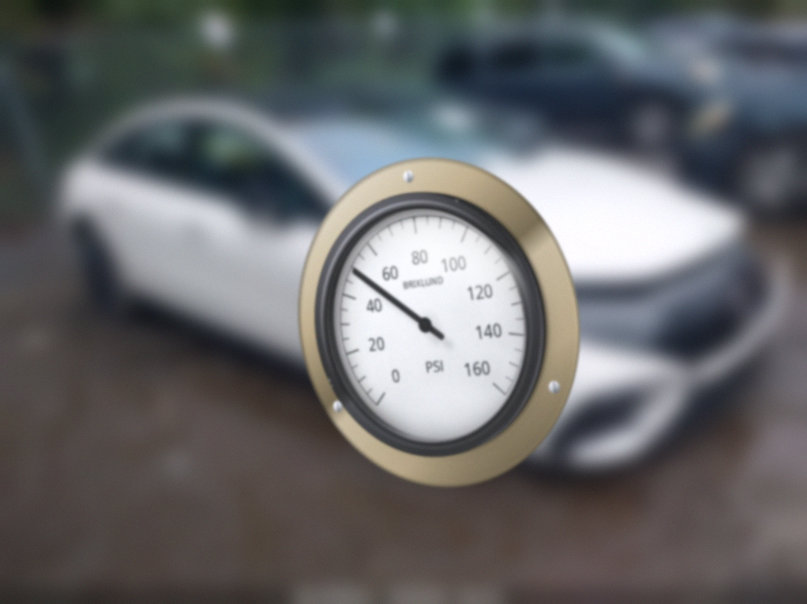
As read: 50 (psi)
